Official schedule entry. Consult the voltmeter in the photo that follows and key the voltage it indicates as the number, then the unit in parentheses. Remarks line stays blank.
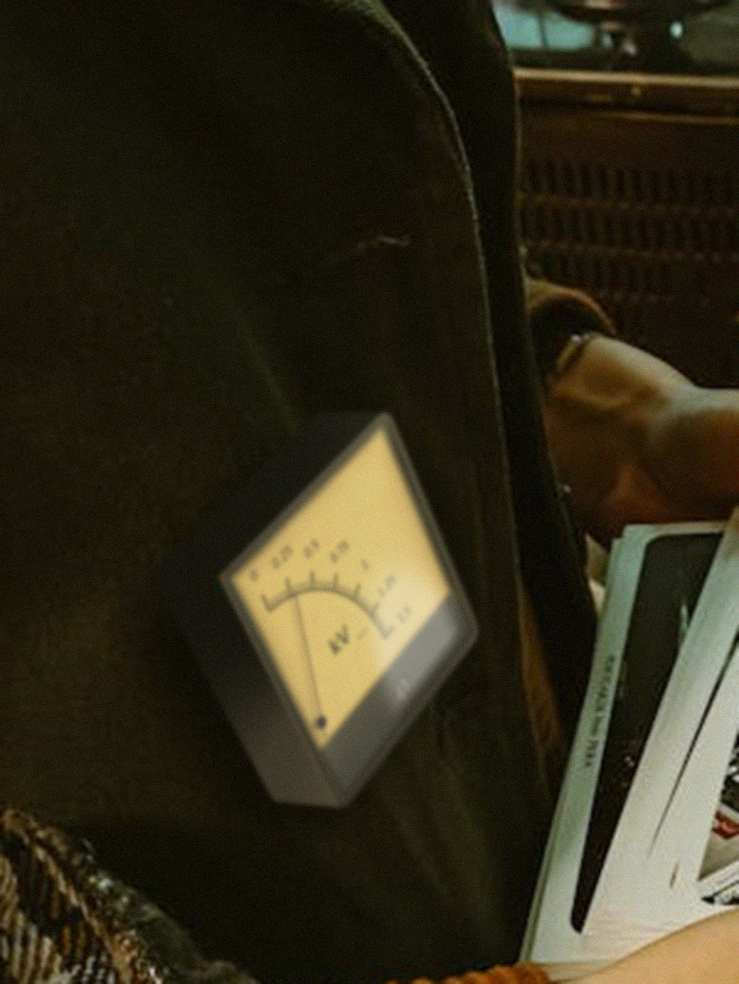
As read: 0.25 (kV)
